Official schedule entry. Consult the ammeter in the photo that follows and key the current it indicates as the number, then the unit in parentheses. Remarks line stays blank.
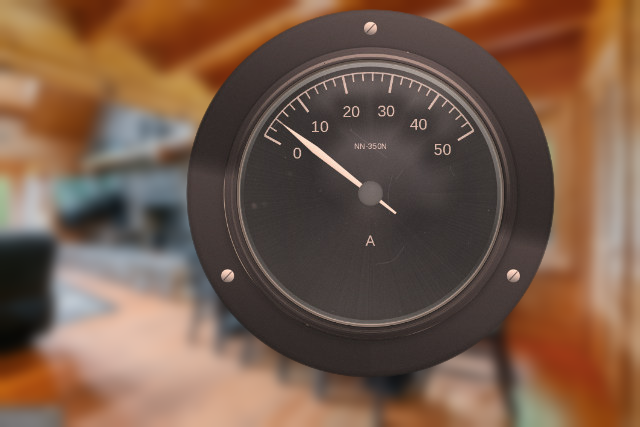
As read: 4 (A)
